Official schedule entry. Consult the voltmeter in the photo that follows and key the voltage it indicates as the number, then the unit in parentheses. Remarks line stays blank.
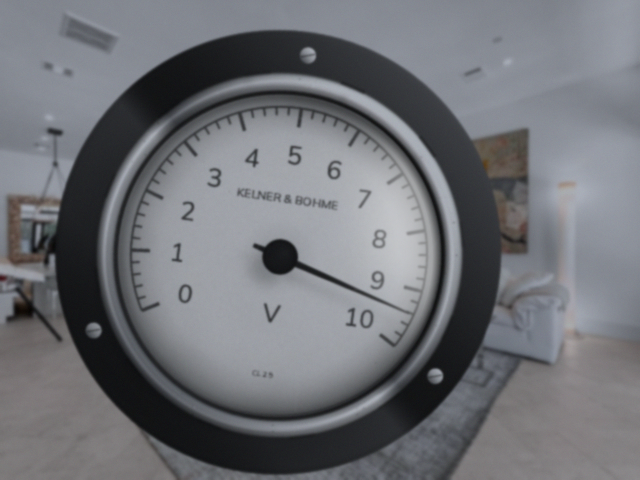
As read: 9.4 (V)
